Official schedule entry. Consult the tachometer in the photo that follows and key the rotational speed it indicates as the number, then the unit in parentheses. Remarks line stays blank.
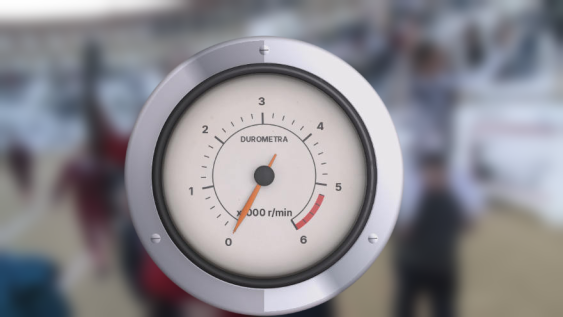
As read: 0 (rpm)
